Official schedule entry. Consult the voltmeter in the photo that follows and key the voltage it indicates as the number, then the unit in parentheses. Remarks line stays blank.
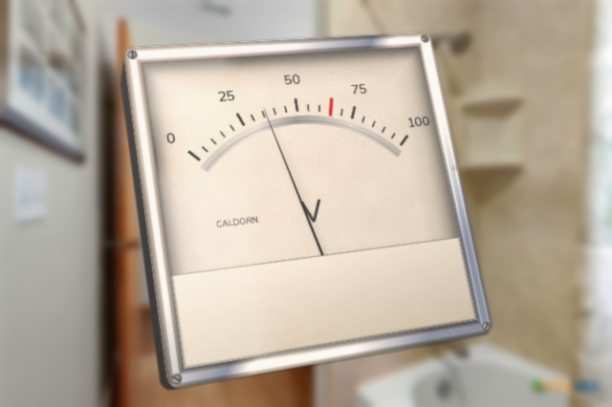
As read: 35 (V)
